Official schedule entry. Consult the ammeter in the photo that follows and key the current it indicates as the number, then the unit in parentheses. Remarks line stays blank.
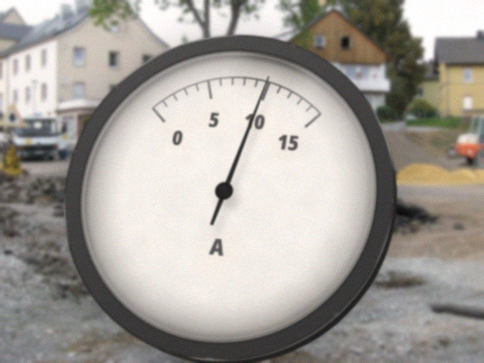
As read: 10 (A)
